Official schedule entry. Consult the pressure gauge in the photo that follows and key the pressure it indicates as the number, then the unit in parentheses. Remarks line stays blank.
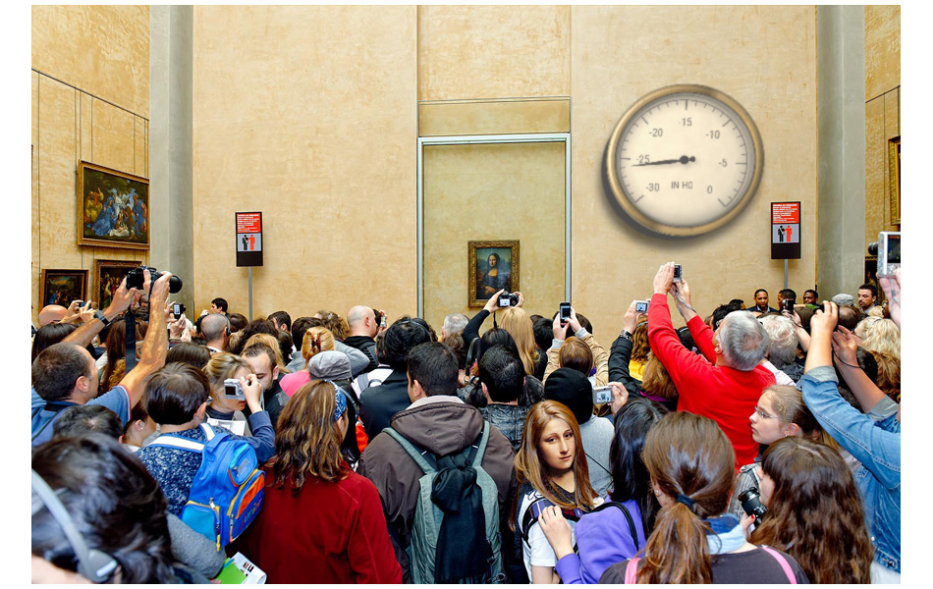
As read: -26 (inHg)
